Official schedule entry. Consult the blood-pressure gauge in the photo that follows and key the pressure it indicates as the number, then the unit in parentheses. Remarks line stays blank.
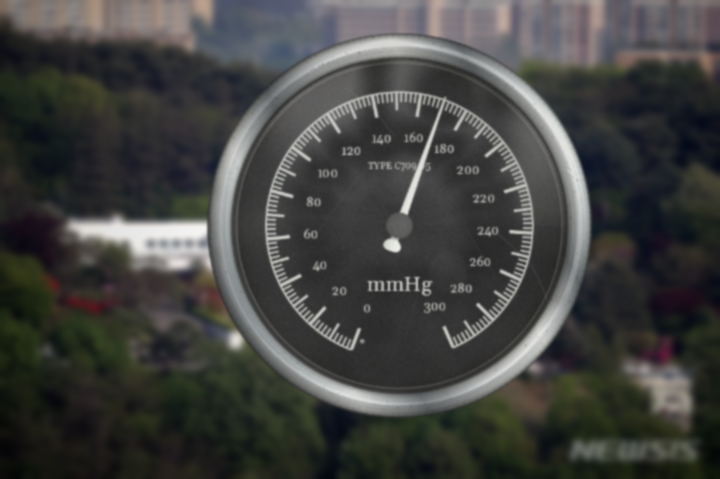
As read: 170 (mmHg)
